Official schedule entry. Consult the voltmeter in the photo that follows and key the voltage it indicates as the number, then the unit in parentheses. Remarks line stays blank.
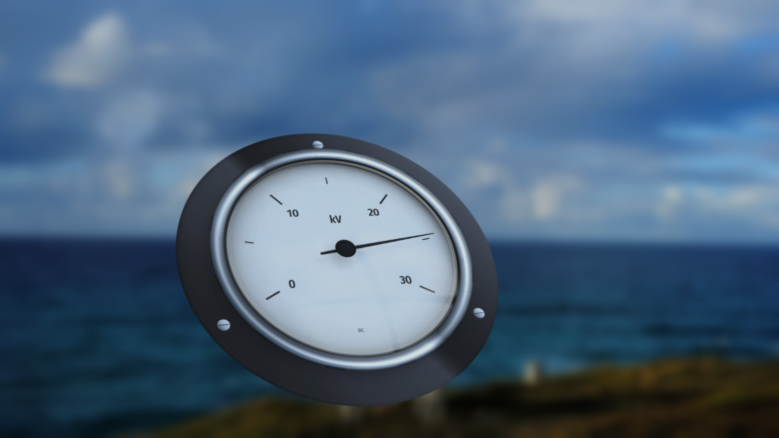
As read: 25 (kV)
